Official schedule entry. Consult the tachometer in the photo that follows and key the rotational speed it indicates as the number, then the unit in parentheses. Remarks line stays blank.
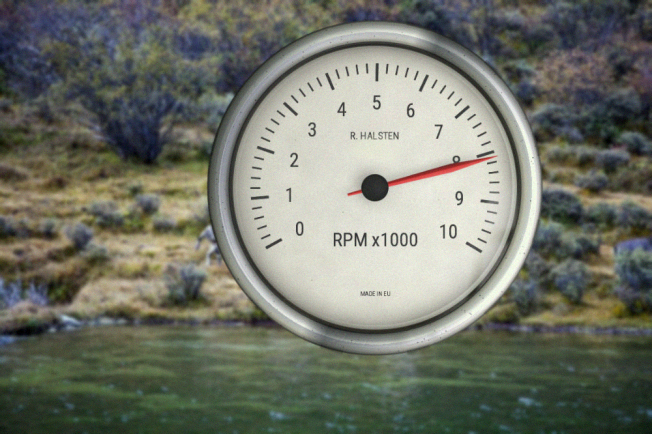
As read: 8100 (rpm)
